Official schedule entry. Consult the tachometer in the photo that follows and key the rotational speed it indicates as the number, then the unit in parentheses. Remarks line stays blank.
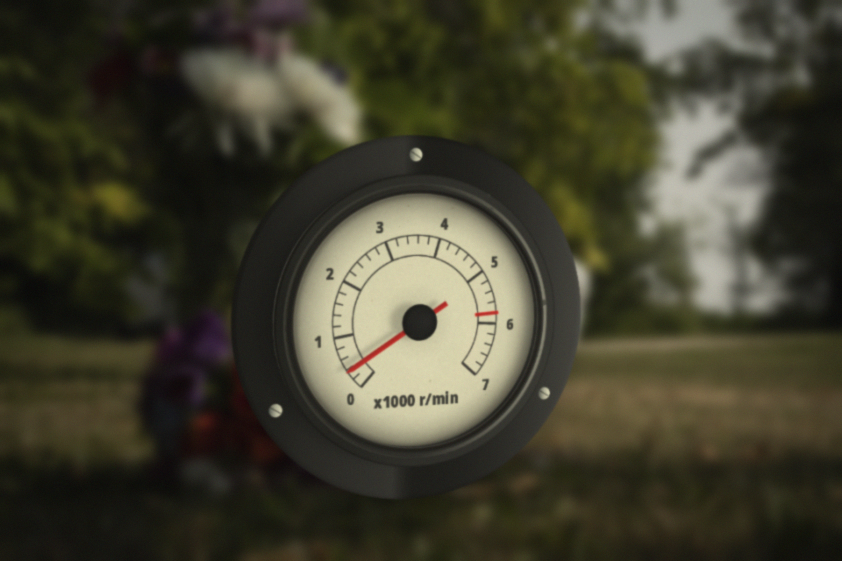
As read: 400 (rpm)
